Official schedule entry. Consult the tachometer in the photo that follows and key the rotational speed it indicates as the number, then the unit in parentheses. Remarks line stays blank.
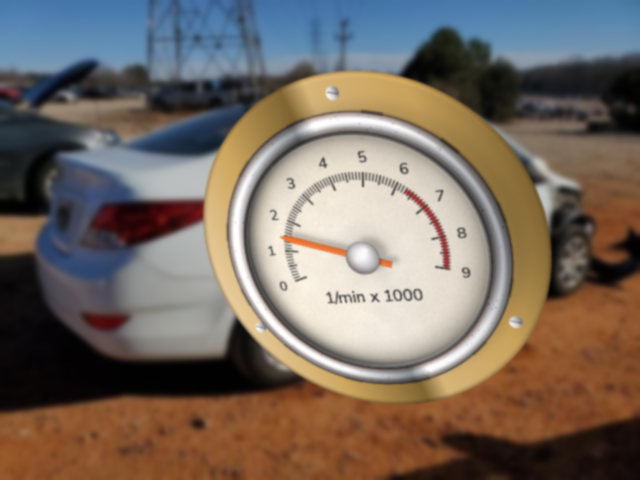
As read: 1500 (rpm)
